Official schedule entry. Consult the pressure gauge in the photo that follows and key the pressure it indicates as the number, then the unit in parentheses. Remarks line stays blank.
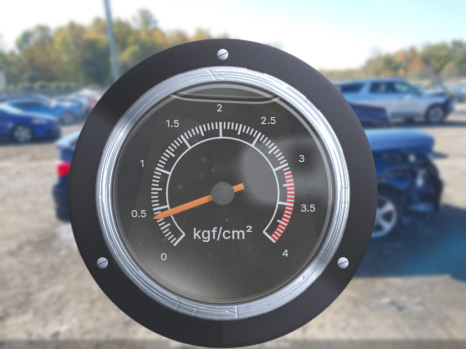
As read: 0.4 (kg/cm²)
